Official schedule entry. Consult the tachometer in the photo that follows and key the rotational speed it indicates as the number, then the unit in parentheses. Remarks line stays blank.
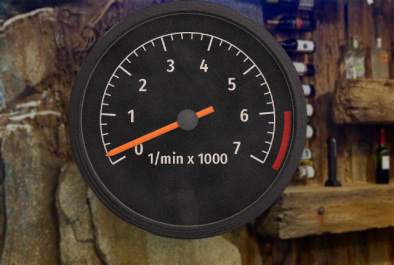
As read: 200 (rpm)
